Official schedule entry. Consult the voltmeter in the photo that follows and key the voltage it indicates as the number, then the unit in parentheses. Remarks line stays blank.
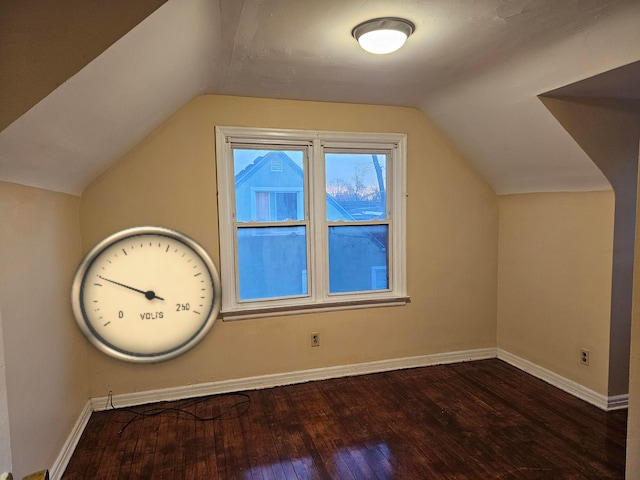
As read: 60 (V)
